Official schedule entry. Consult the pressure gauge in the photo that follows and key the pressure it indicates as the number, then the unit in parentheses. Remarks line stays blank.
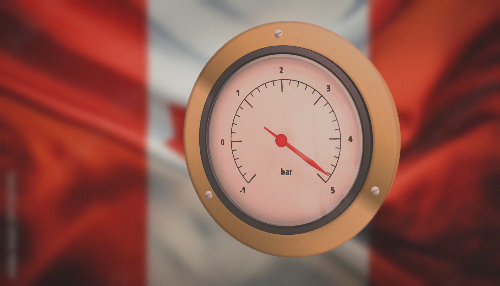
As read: 4.8 (bar)
